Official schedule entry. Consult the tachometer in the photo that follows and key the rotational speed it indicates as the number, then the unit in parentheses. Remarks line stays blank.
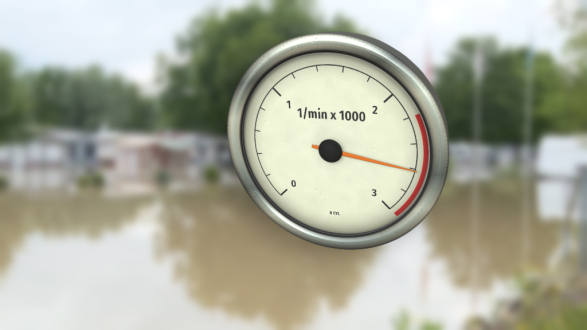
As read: 2600 (rpm)
